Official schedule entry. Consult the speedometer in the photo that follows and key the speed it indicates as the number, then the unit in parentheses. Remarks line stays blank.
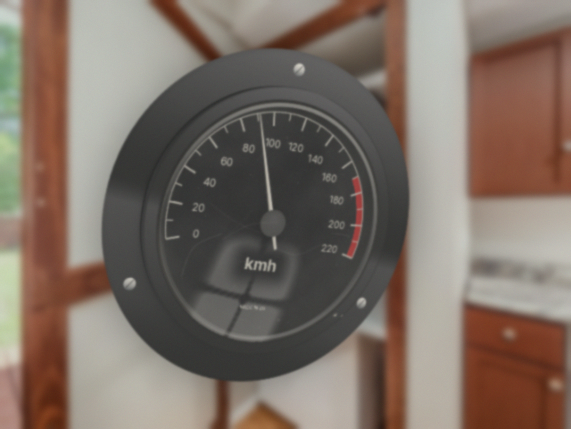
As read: 90 (km/h)
